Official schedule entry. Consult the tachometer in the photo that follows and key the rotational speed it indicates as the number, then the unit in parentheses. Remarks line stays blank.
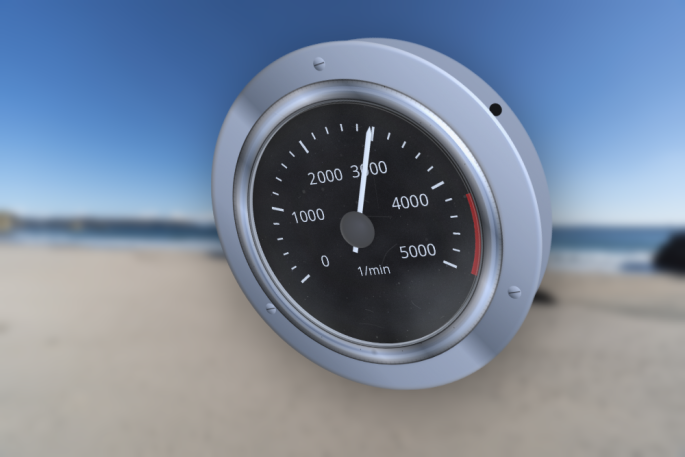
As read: 3000 (rpm)
